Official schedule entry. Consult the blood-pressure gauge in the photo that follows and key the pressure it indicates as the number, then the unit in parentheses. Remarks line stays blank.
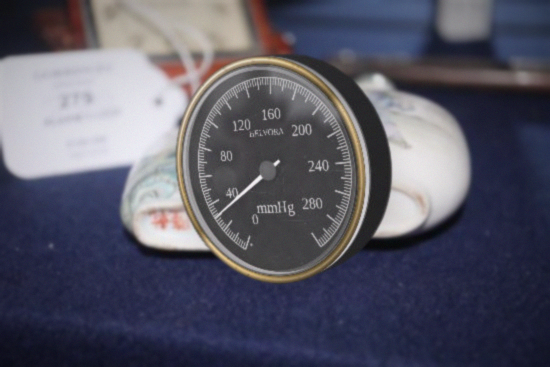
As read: 30 (mmHg)
